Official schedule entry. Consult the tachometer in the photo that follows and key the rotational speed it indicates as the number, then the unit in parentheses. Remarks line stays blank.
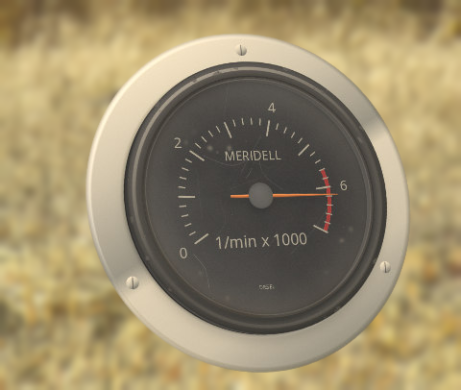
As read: 6200 (rpm)
